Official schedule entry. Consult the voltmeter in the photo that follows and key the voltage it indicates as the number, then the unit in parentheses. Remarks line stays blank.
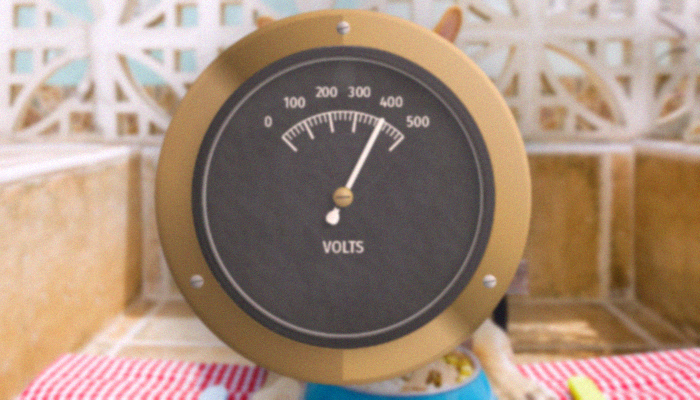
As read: 400 (V)
